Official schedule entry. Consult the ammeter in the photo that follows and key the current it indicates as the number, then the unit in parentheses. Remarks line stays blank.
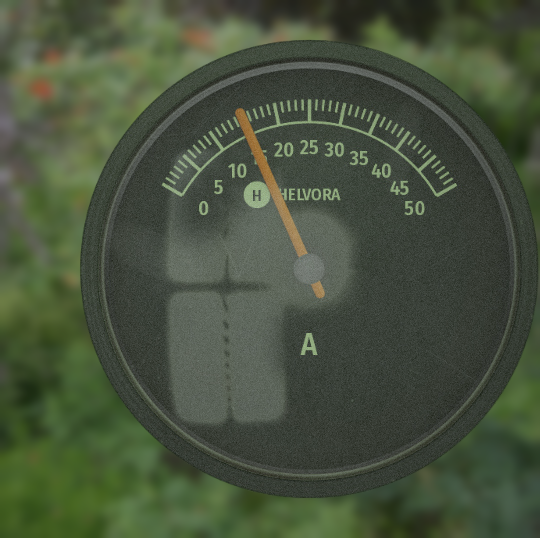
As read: 15 (A)
